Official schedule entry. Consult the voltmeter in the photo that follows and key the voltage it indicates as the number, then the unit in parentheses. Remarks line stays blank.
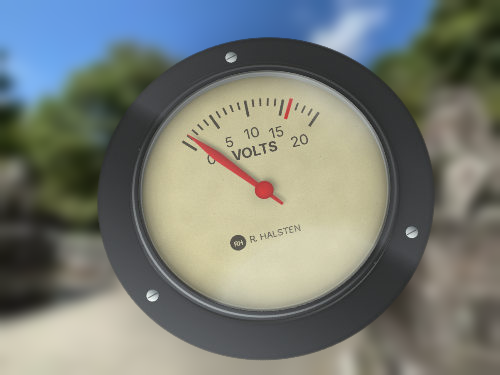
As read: 1 (V)
